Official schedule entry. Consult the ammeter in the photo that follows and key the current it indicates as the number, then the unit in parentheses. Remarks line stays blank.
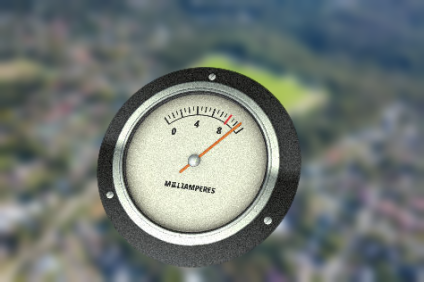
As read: 9.5 (mA)
